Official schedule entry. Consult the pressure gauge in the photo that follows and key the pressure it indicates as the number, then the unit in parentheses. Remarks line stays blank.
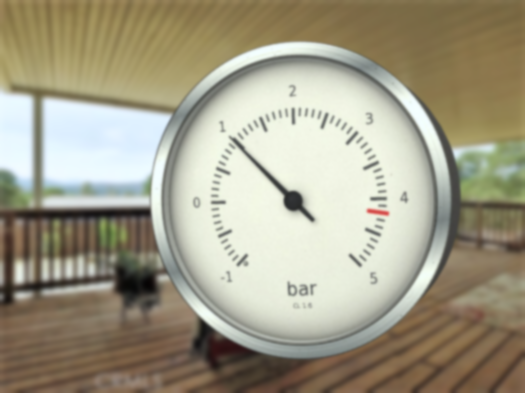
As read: 1 (bar)
